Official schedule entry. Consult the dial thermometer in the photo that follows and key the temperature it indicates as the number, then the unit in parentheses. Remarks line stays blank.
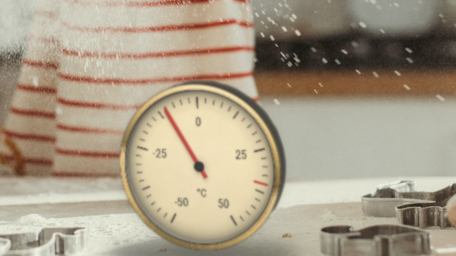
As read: -10 (°C)
